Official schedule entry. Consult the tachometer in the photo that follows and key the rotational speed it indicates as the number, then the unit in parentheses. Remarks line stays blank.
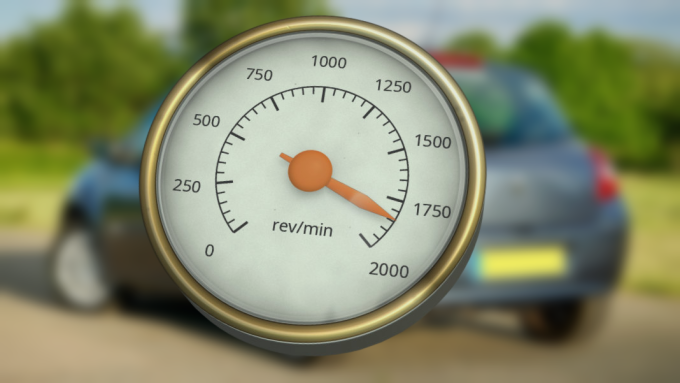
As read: 1850 (rpm)
